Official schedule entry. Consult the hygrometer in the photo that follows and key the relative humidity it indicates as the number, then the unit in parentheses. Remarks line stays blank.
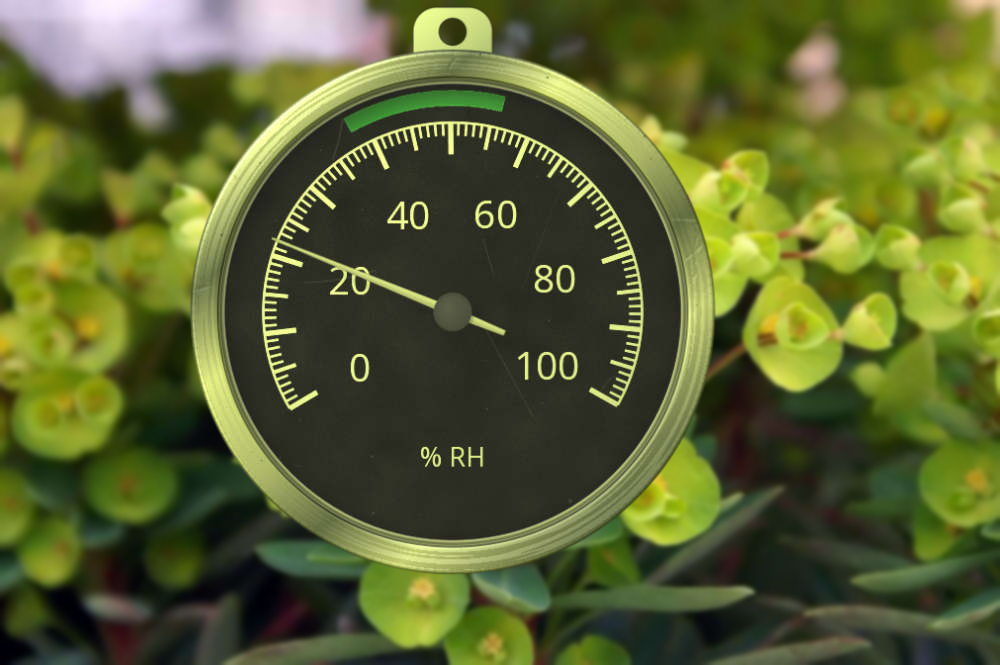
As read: 22 (%)
